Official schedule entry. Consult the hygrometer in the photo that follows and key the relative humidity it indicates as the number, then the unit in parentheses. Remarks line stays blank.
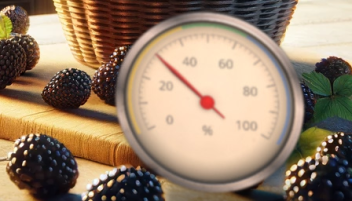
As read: 30 (%)
